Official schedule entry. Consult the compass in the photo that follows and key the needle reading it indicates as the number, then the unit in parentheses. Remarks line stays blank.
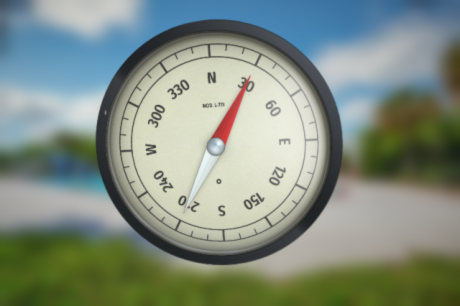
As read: 30 (°)
